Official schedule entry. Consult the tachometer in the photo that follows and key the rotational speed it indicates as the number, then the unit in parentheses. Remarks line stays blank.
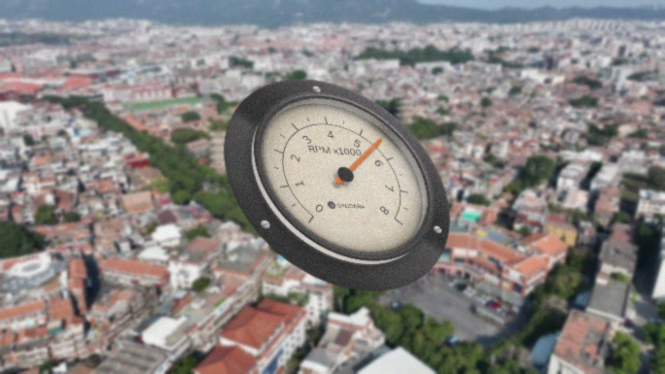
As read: 5500 (rpm)
